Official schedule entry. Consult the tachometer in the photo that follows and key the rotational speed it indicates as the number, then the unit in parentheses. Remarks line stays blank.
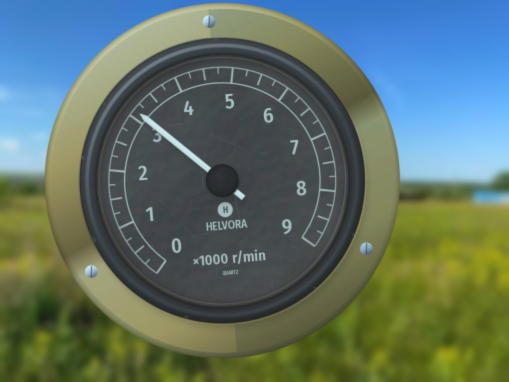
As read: 3125 (rpm)
